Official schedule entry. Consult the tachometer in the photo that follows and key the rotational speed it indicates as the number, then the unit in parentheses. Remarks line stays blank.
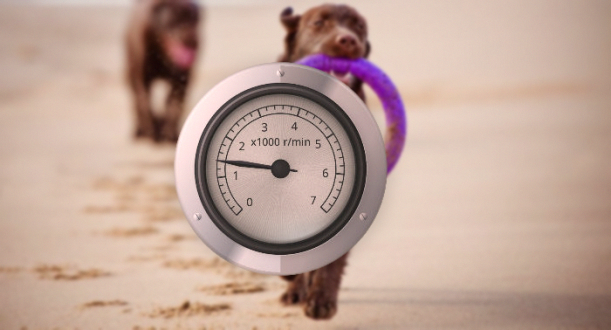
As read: 1400 (rpm)
